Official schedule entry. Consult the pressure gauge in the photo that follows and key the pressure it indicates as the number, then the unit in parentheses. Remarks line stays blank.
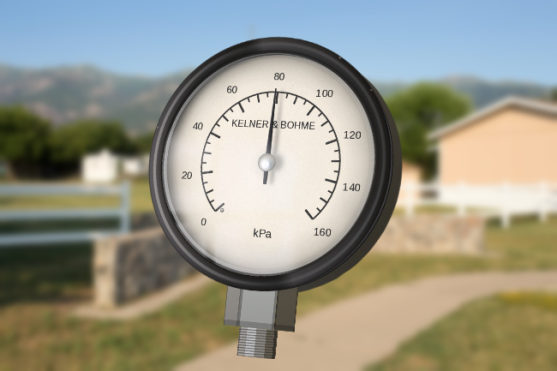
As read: 80 (kPa)
